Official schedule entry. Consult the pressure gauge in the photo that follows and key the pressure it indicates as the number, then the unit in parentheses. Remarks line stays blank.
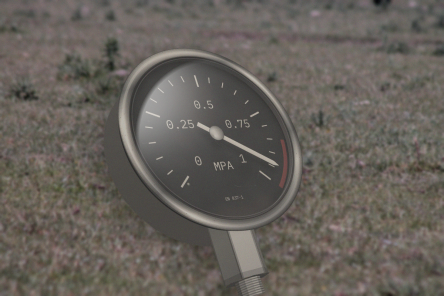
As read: 0.95 (MPa)
